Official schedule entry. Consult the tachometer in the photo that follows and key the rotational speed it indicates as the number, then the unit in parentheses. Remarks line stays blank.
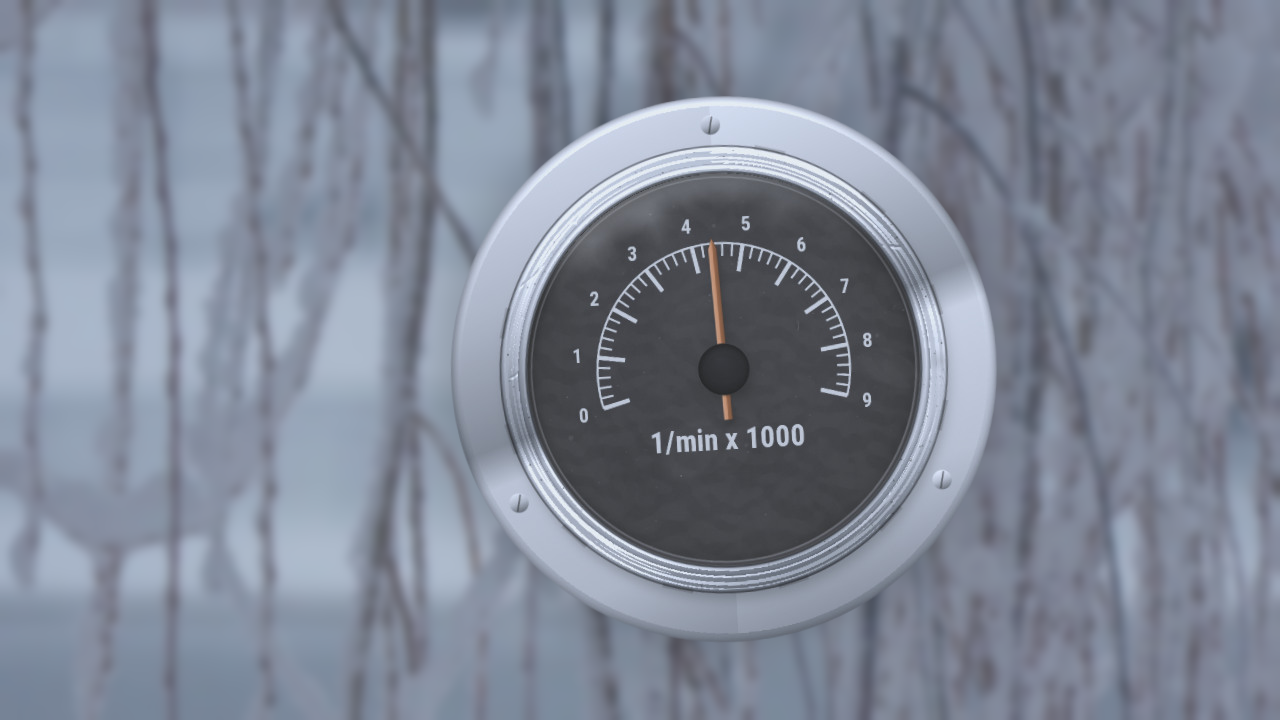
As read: 4400 (rpm)
